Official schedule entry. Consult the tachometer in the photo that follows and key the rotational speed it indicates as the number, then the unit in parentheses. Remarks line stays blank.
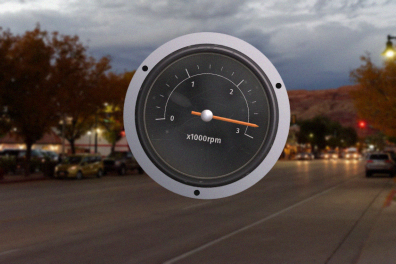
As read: 2800 (rpm)
